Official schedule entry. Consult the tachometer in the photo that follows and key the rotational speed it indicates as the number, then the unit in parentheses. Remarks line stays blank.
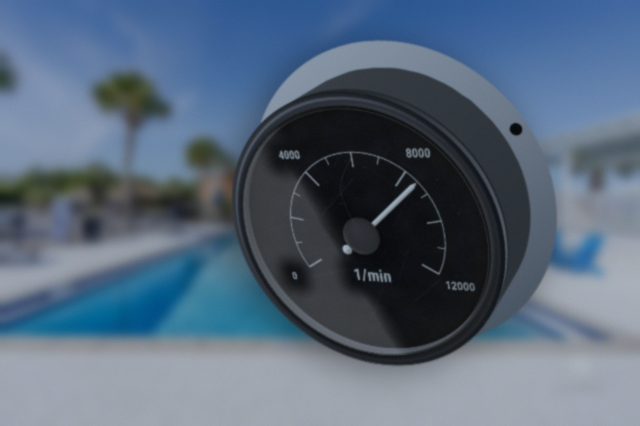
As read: 8500 (rpm)
